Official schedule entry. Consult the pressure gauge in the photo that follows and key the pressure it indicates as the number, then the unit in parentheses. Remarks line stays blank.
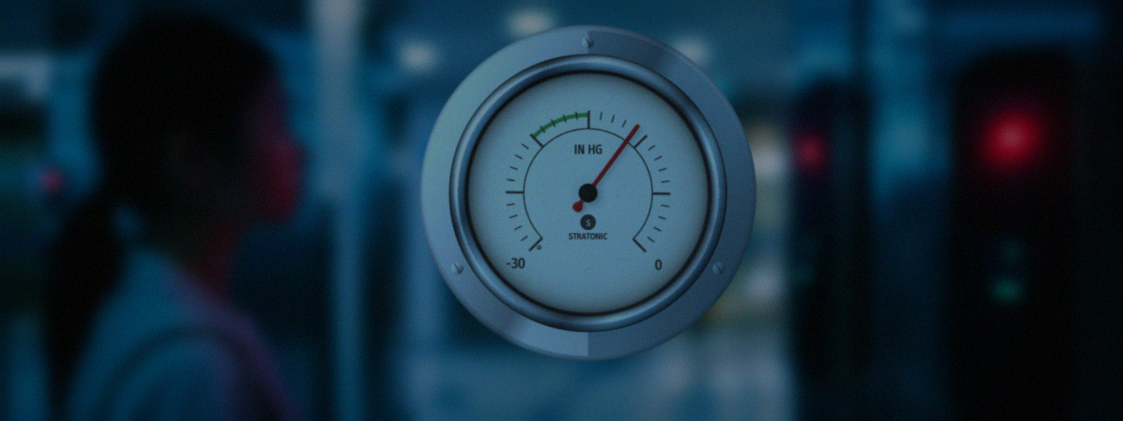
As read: -11 (inHg)
